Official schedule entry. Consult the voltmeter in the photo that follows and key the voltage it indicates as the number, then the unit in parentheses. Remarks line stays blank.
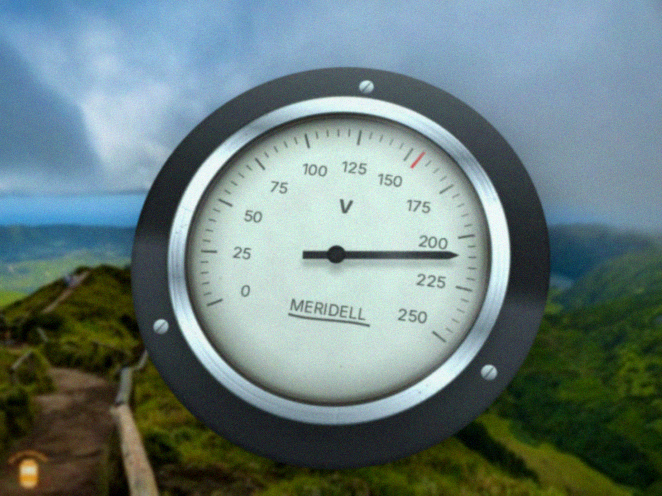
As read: 210 (V)
